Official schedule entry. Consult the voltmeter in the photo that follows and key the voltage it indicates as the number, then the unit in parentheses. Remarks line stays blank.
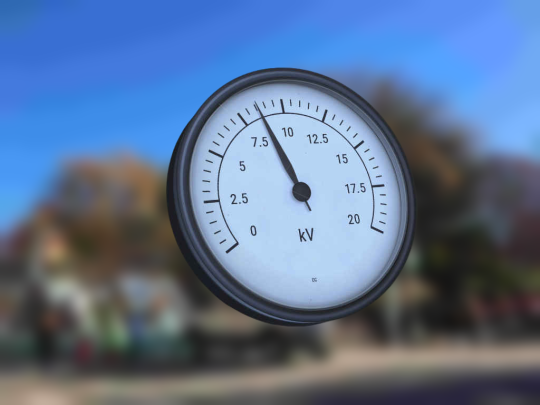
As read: 8.5 (kV)
